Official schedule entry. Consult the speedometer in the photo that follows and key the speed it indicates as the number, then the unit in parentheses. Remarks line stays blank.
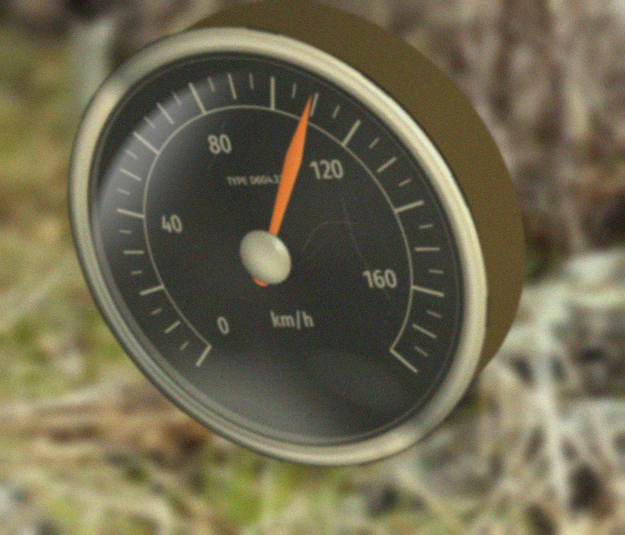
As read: 110 (km/h)
